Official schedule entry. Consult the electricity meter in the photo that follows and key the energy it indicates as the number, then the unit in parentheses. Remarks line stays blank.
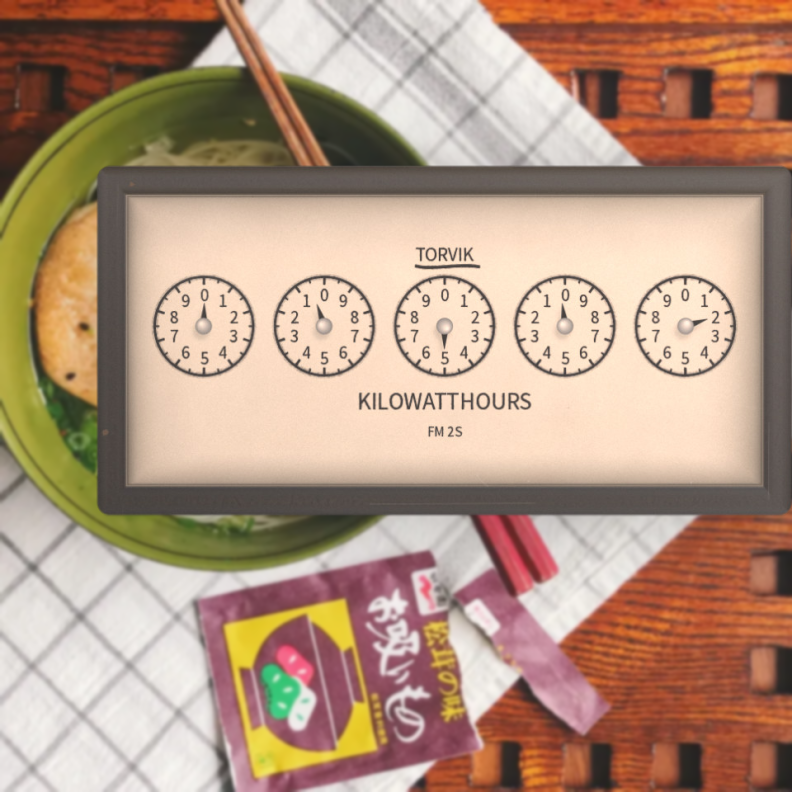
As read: 502 (kWh)
